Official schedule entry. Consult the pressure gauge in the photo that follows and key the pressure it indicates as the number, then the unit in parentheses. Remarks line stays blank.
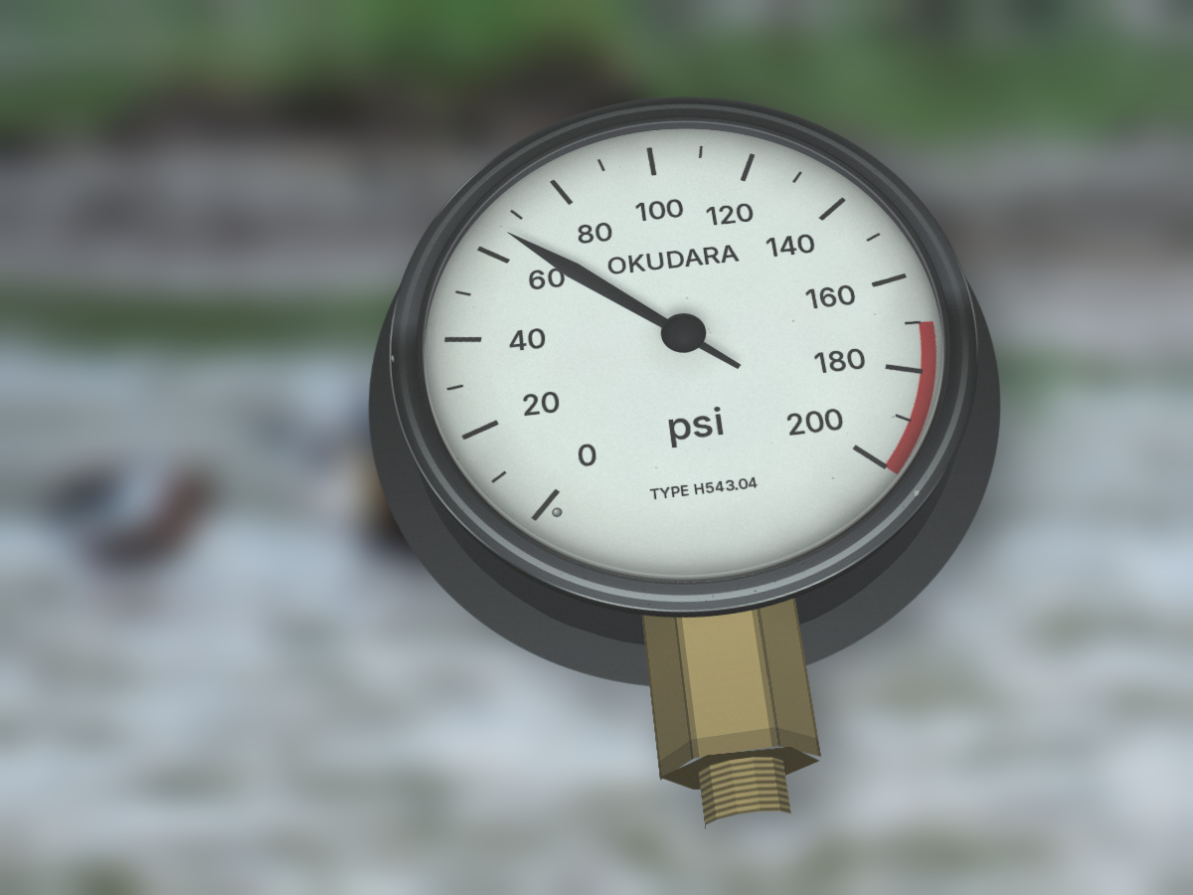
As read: 65 (psi)
